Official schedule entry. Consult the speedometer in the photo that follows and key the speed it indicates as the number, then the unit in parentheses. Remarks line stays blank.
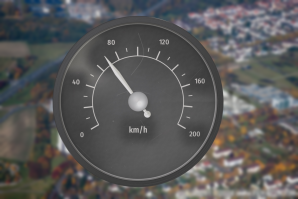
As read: 70 (km/h)
